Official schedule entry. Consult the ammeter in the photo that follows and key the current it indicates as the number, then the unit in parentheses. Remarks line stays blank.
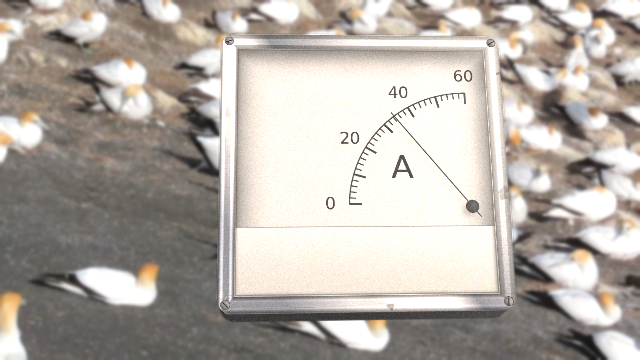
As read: 34 (A)
